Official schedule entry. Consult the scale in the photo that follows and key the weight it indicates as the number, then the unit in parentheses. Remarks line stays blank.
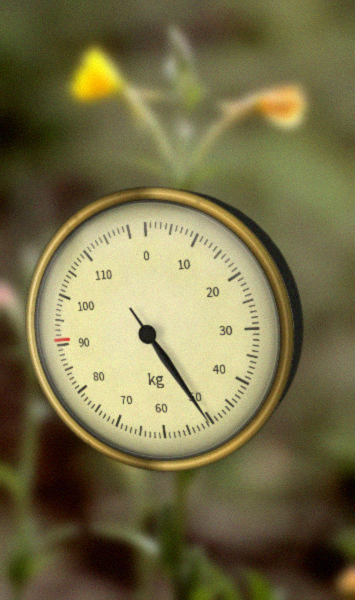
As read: 50 (kg)
